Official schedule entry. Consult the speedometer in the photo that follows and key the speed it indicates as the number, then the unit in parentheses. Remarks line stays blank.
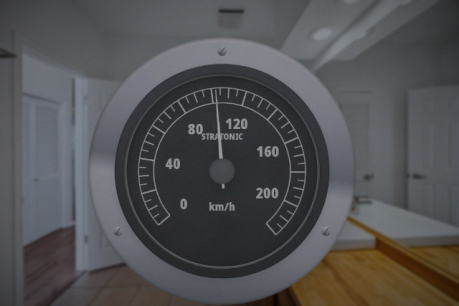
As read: 102.5 (km/h)
